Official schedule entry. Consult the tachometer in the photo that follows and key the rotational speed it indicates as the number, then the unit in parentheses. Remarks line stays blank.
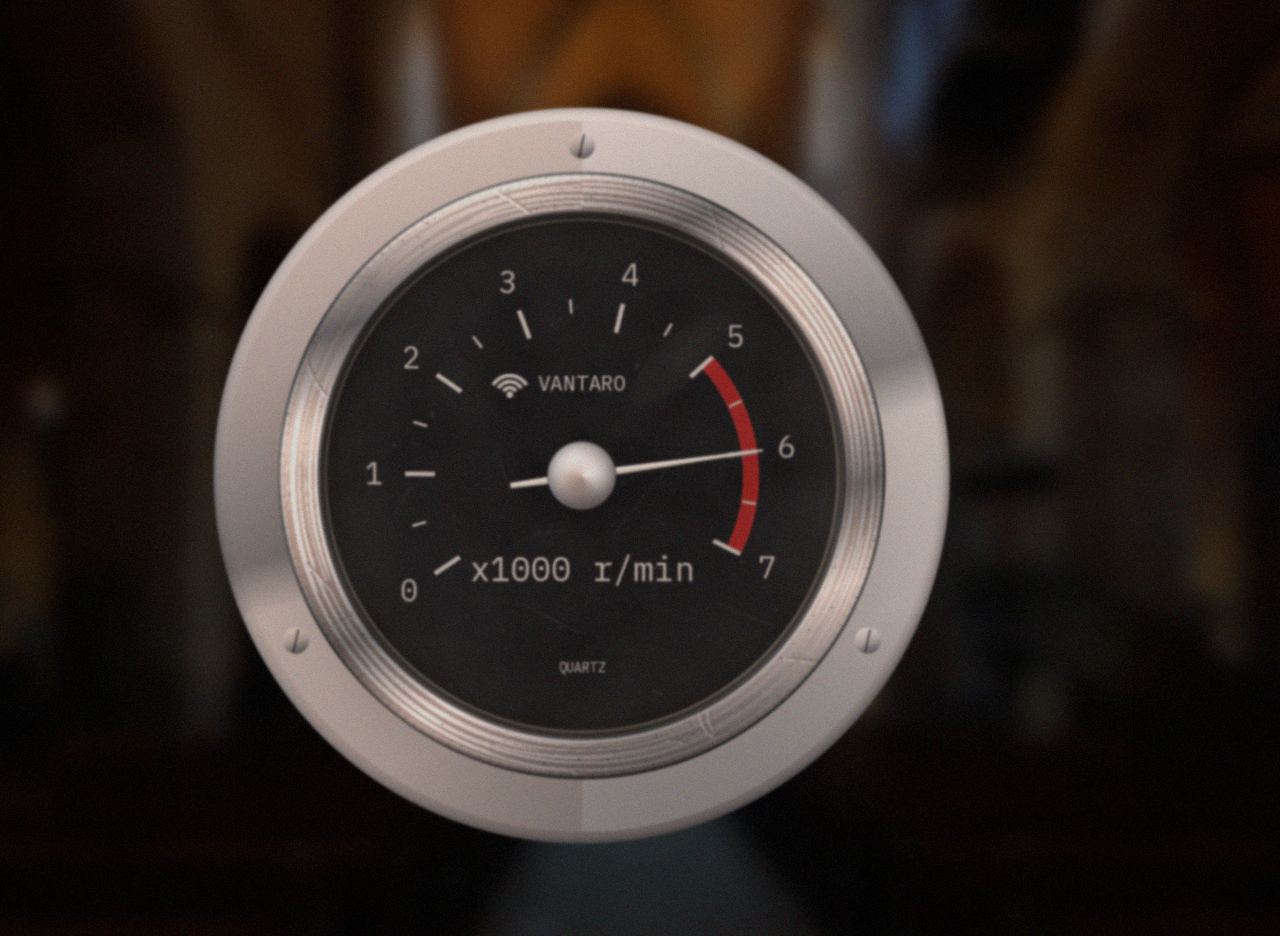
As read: 6000 (rpm)
